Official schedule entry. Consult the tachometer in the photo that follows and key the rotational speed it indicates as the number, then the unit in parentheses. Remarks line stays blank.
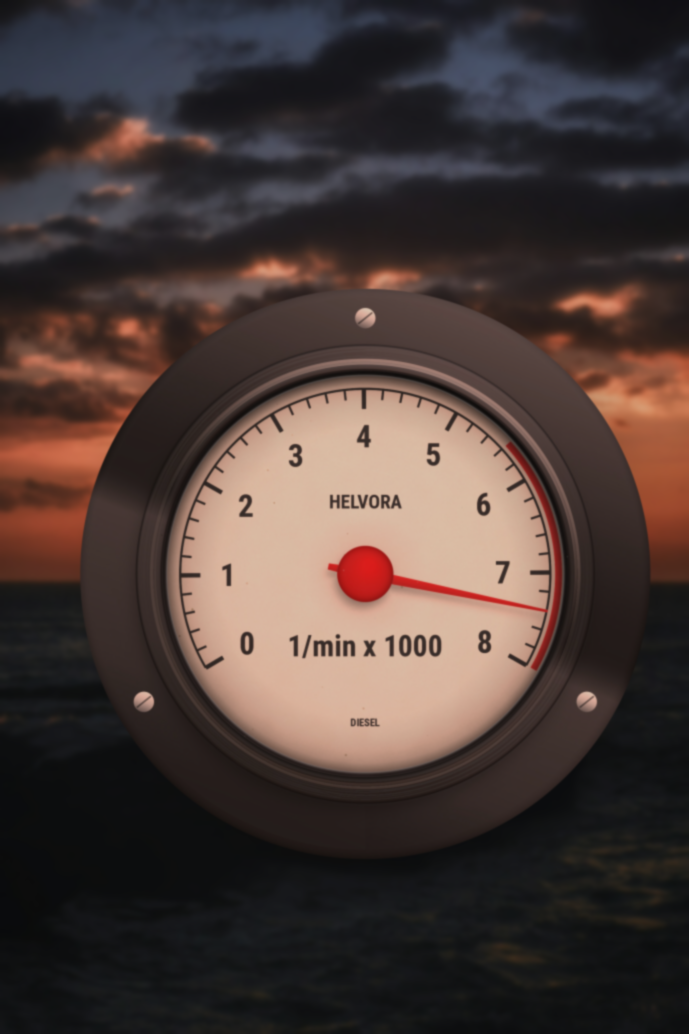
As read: 7400 (rpm)
